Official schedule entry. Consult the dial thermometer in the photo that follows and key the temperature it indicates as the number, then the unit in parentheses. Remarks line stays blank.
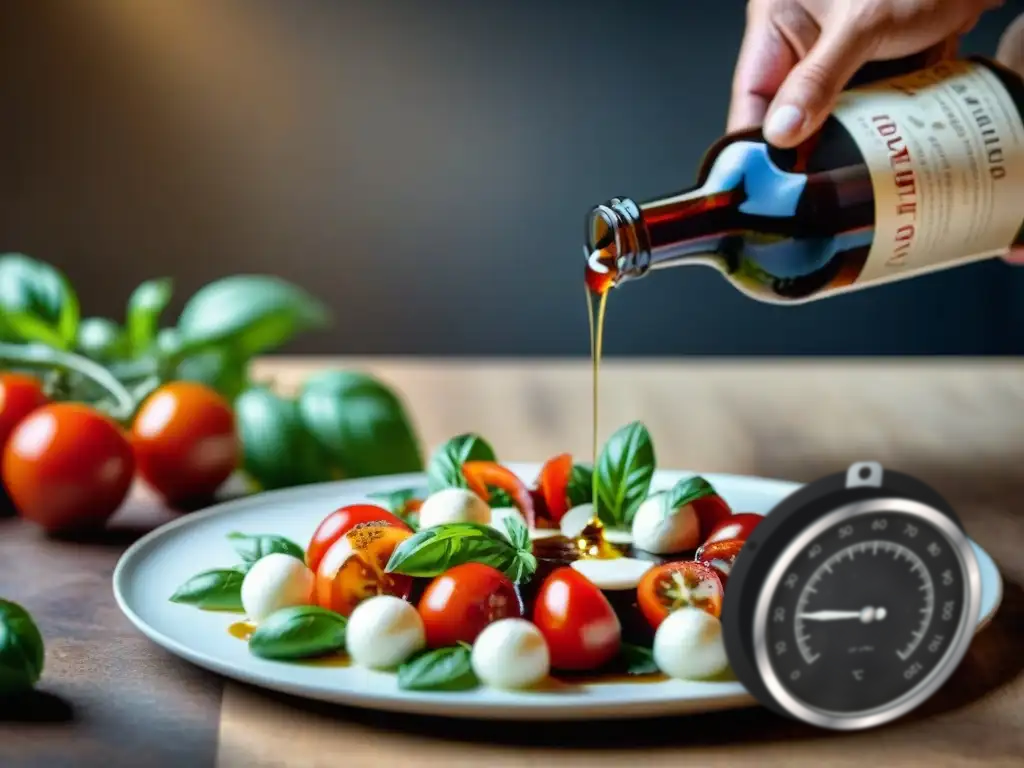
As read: 20 (°C)
